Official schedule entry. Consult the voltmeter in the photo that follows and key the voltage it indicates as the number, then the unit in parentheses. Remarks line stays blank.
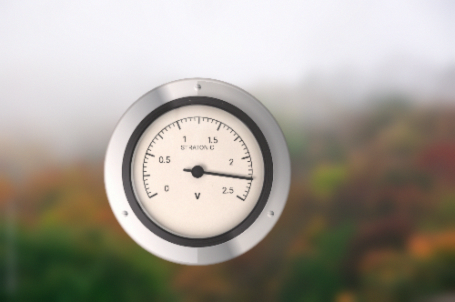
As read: 2.25 (V)
